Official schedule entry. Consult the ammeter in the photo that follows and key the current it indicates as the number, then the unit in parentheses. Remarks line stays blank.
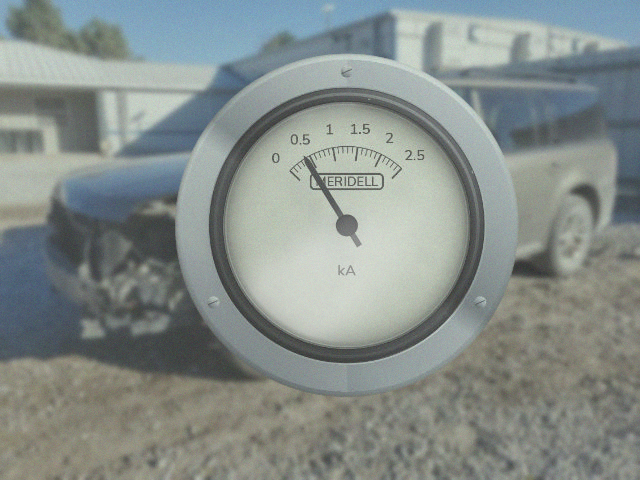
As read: 0.4 (kA)
